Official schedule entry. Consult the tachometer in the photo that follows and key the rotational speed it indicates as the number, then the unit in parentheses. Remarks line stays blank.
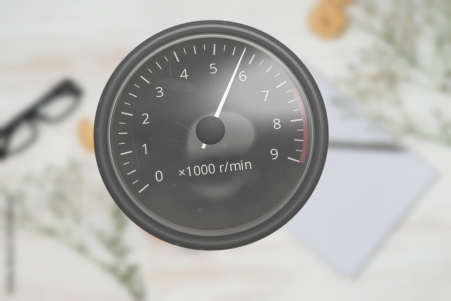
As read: 5750 (rpm)
